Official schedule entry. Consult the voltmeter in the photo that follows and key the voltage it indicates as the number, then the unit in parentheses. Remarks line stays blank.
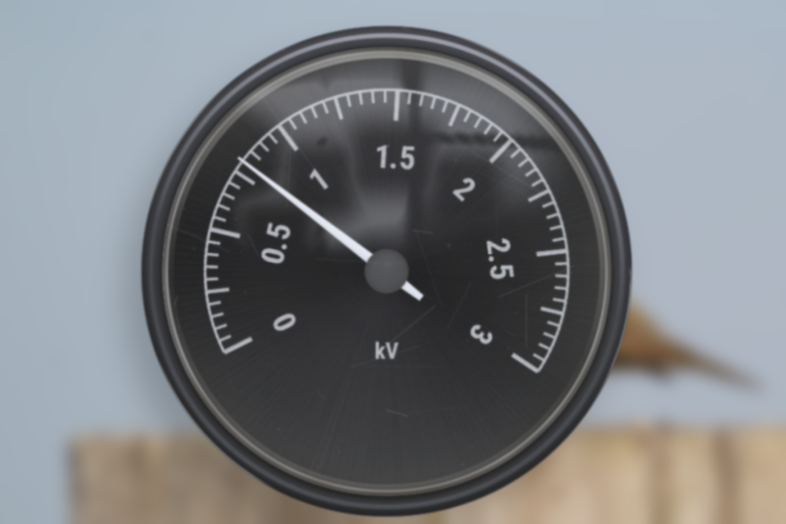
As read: 0.8 (kV)
